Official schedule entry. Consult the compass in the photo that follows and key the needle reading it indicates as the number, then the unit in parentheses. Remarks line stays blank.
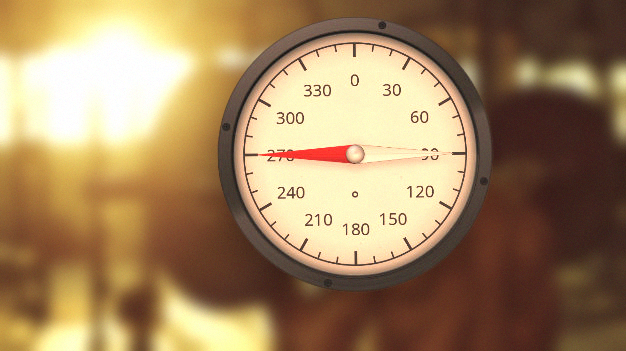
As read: 270 (°)
